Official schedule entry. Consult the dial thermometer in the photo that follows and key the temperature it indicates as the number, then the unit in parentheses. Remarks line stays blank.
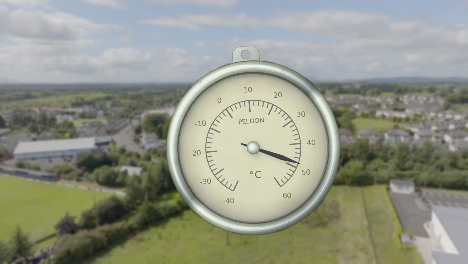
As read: 48 (°C)
